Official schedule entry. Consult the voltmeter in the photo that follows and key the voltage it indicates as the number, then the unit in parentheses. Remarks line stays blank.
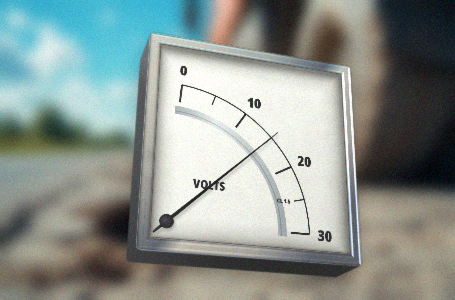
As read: 15 (V)
